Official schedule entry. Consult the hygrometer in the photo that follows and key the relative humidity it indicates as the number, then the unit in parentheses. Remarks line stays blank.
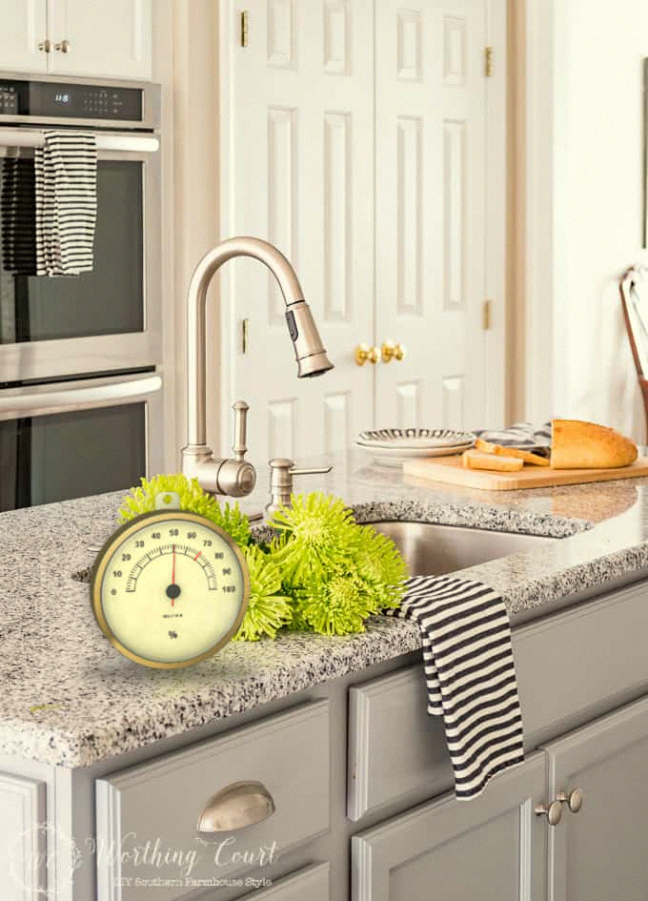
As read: 50 (%)
